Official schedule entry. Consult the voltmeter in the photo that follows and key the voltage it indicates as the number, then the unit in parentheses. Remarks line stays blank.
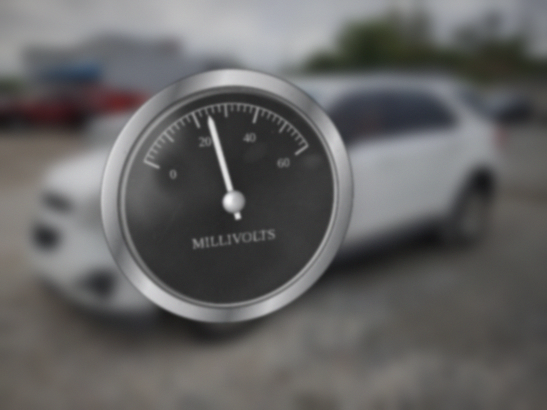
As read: 24 (mV)
